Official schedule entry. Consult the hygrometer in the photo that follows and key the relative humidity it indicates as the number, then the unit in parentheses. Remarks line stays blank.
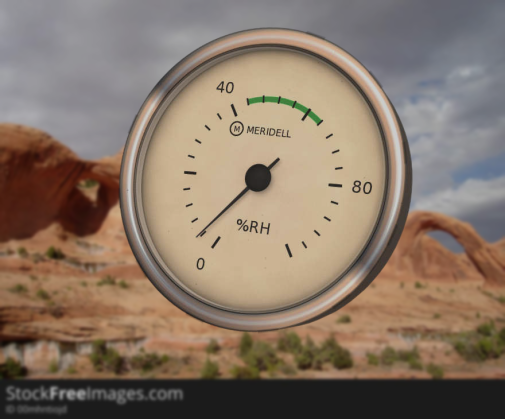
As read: 4 (%)
